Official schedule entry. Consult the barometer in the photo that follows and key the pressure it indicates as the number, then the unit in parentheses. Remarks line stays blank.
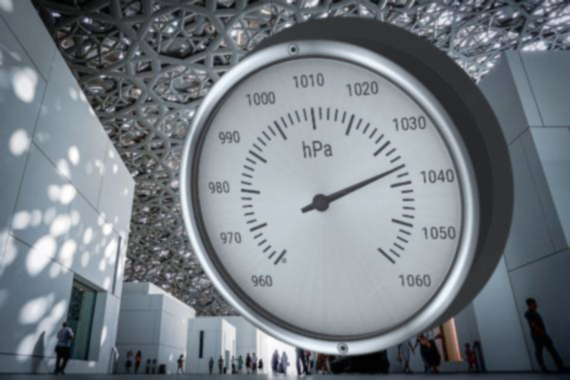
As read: 1036 (hPa)
